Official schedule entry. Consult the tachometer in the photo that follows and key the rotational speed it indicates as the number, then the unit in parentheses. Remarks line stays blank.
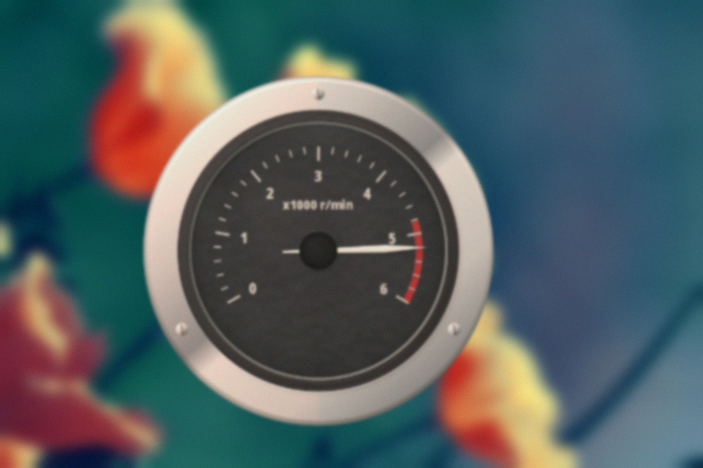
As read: 5200 (rpm)
